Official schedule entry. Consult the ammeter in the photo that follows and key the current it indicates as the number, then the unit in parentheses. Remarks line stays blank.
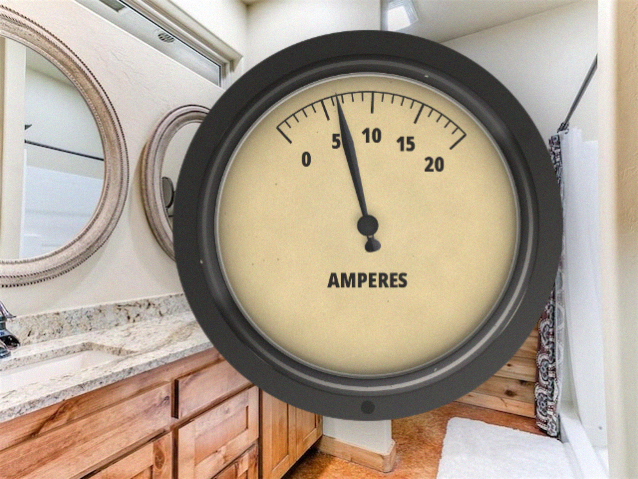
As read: 6.5 (A)
